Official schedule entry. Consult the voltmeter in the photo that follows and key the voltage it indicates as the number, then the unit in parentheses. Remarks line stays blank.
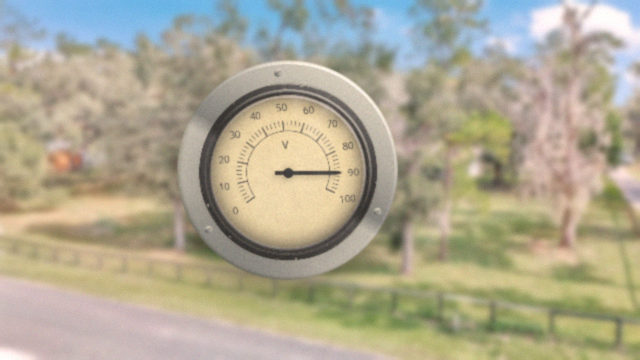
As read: 90 (V)
